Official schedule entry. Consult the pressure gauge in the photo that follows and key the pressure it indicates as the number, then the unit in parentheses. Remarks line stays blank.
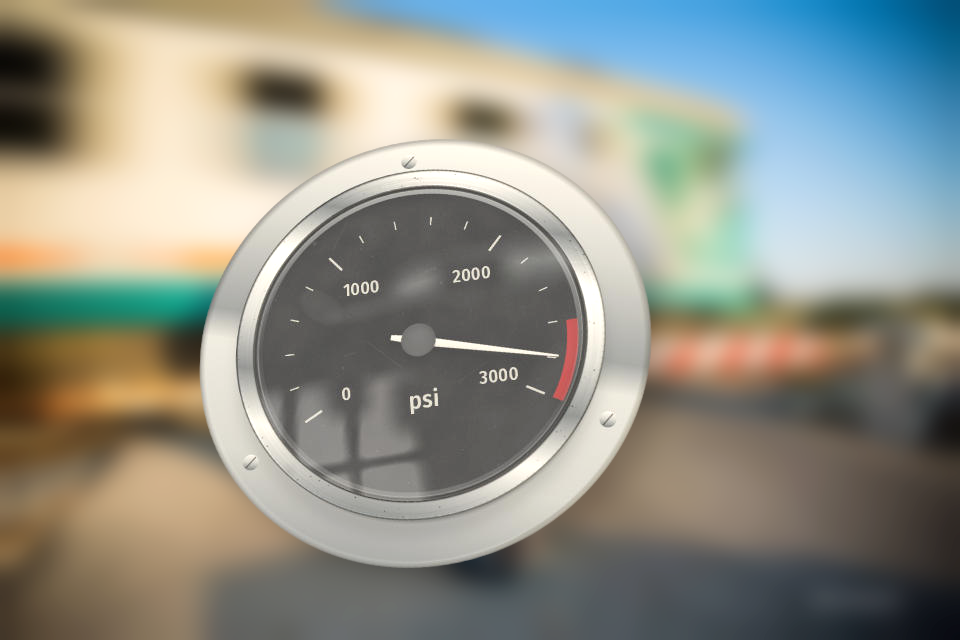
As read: 2800 (psi)
